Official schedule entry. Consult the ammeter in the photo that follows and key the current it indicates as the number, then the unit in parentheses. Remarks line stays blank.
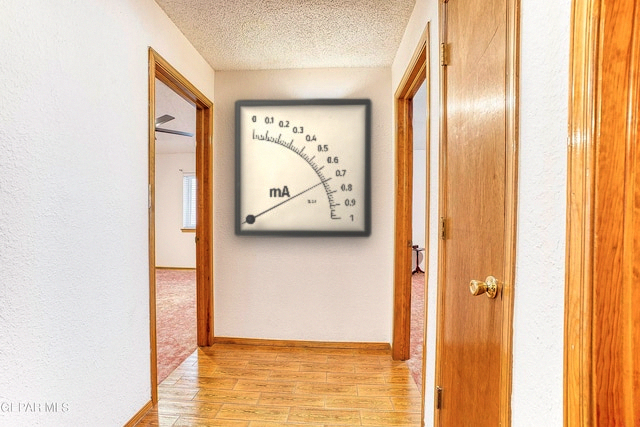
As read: 0.7 (mA)
